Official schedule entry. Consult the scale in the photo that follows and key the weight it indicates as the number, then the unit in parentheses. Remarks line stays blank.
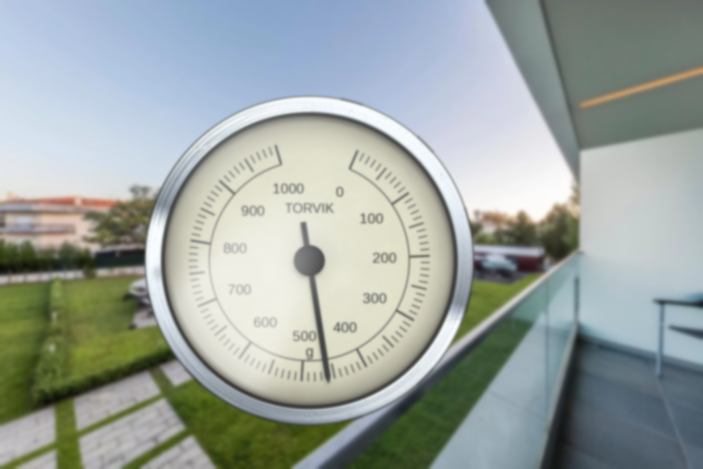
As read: 460 (g)
